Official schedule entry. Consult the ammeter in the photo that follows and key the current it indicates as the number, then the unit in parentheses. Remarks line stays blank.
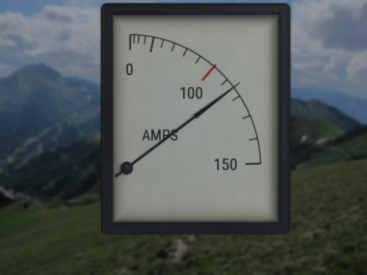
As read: 115 (A)
